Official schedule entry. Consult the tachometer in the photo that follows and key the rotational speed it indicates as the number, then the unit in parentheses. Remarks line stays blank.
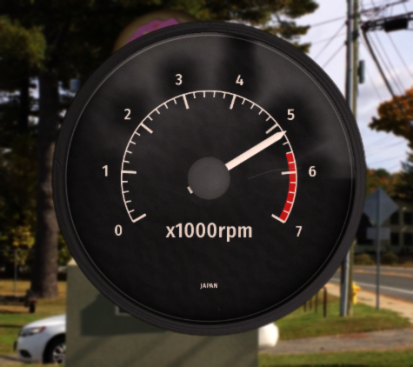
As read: 5200 (rpm)
